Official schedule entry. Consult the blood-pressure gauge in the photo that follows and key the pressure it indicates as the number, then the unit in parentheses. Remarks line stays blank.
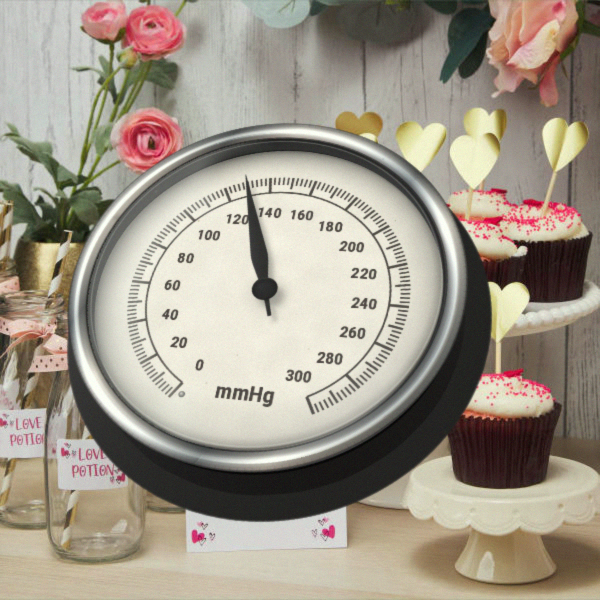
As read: 130 (mmHg)
